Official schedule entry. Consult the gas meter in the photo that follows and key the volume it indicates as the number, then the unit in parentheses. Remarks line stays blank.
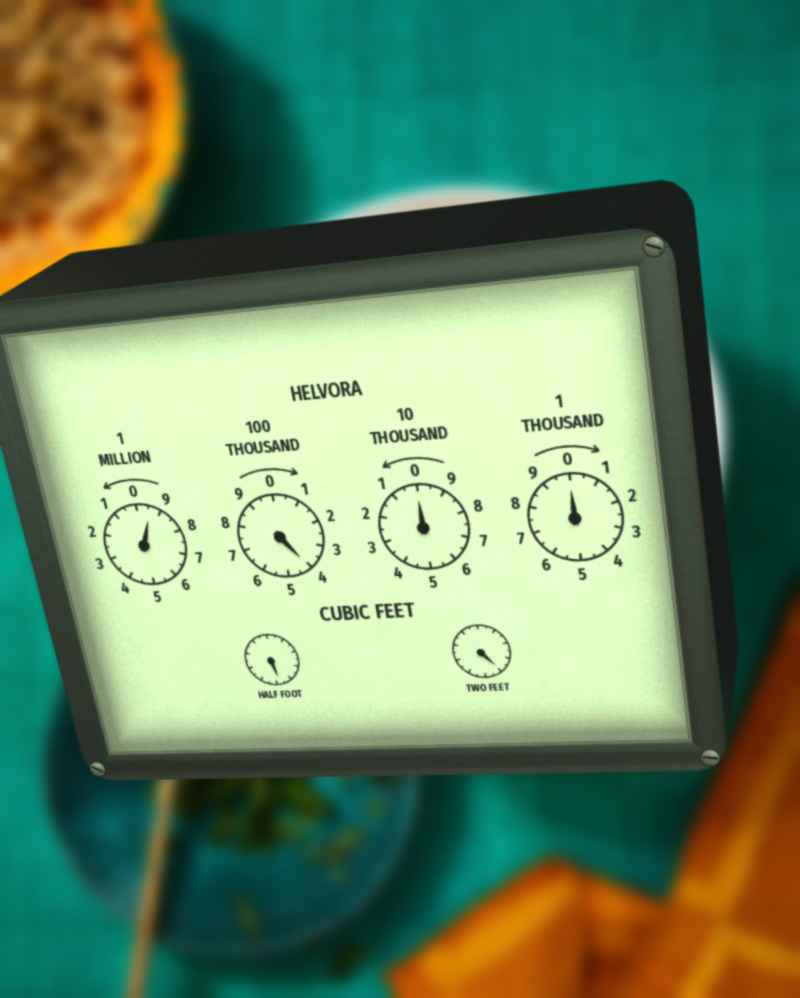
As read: 940000 (ft³)
